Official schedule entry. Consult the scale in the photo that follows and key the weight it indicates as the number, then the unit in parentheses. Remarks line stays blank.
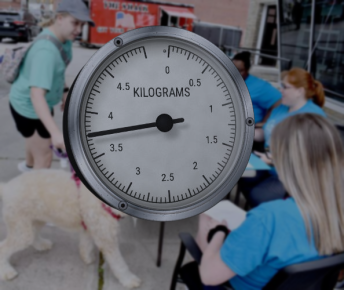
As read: 3.75 (kg)
